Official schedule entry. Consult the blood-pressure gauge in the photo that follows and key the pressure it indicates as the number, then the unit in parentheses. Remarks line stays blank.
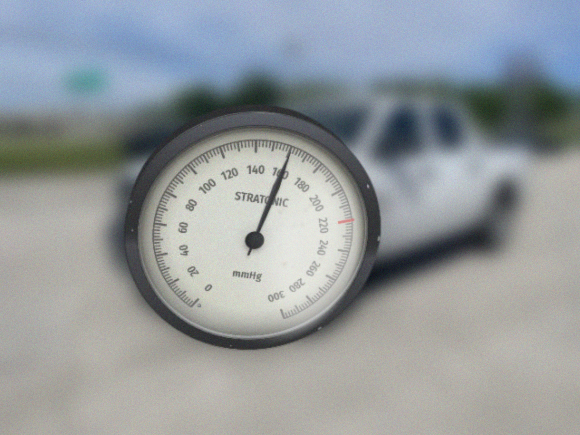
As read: 160 (mmHg)
